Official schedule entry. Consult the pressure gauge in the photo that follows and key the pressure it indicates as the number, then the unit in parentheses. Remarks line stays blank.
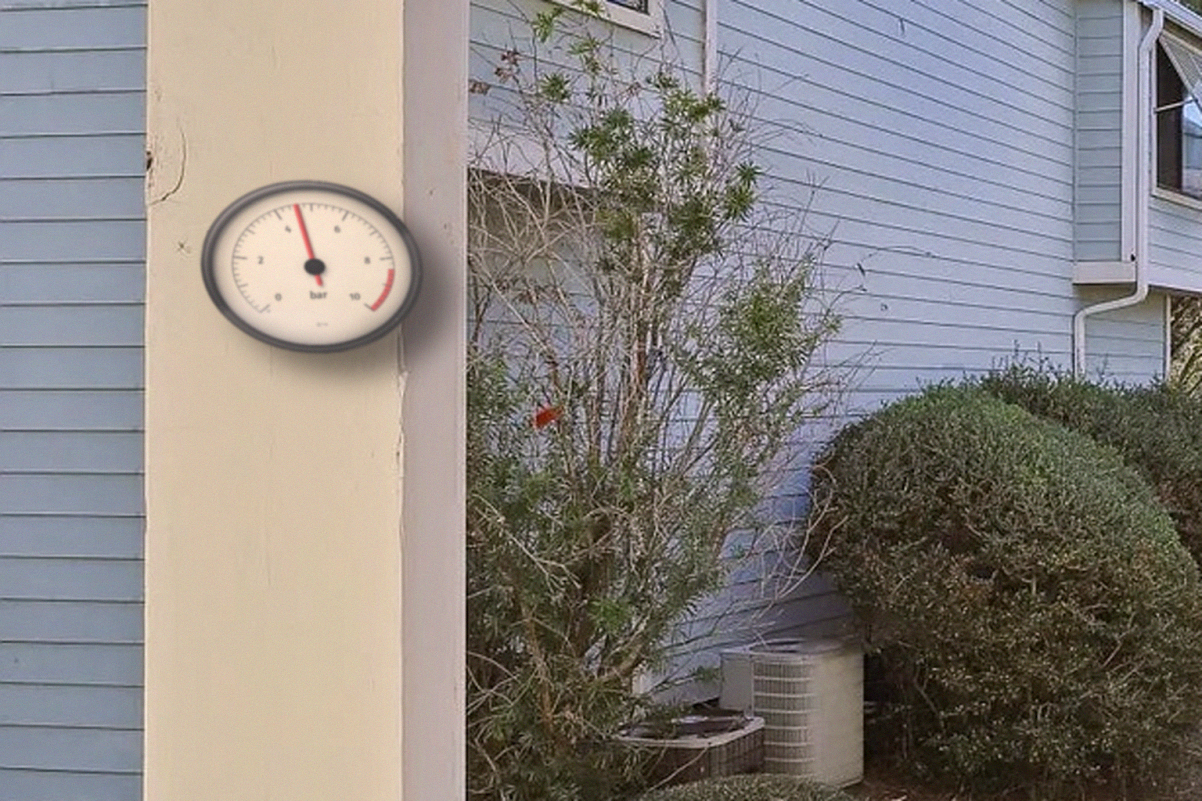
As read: 4.6 (bar)
